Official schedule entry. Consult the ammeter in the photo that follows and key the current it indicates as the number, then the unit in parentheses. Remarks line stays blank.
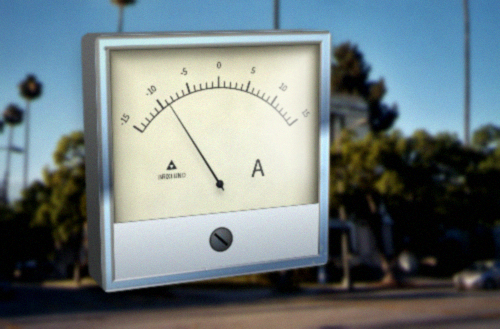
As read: -9 (A)
